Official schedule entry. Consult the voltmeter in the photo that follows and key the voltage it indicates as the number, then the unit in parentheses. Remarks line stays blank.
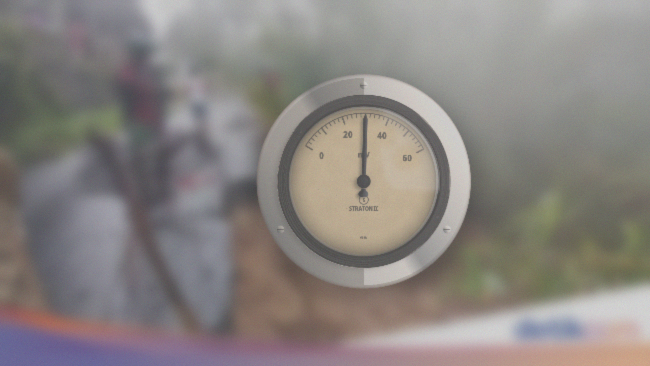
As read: 30 (mV)
